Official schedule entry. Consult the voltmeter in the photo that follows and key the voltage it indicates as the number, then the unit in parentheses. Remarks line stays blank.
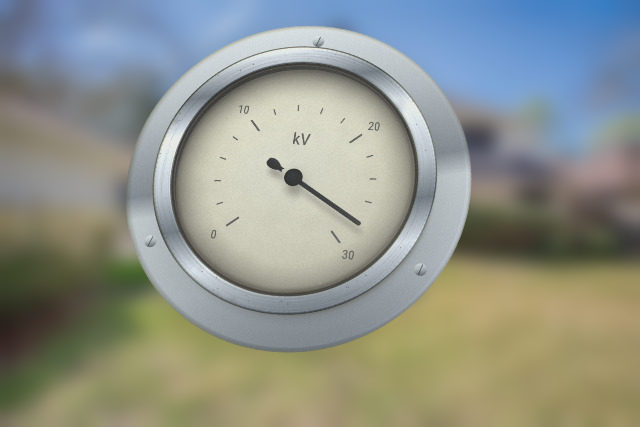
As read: 28 (kV)
